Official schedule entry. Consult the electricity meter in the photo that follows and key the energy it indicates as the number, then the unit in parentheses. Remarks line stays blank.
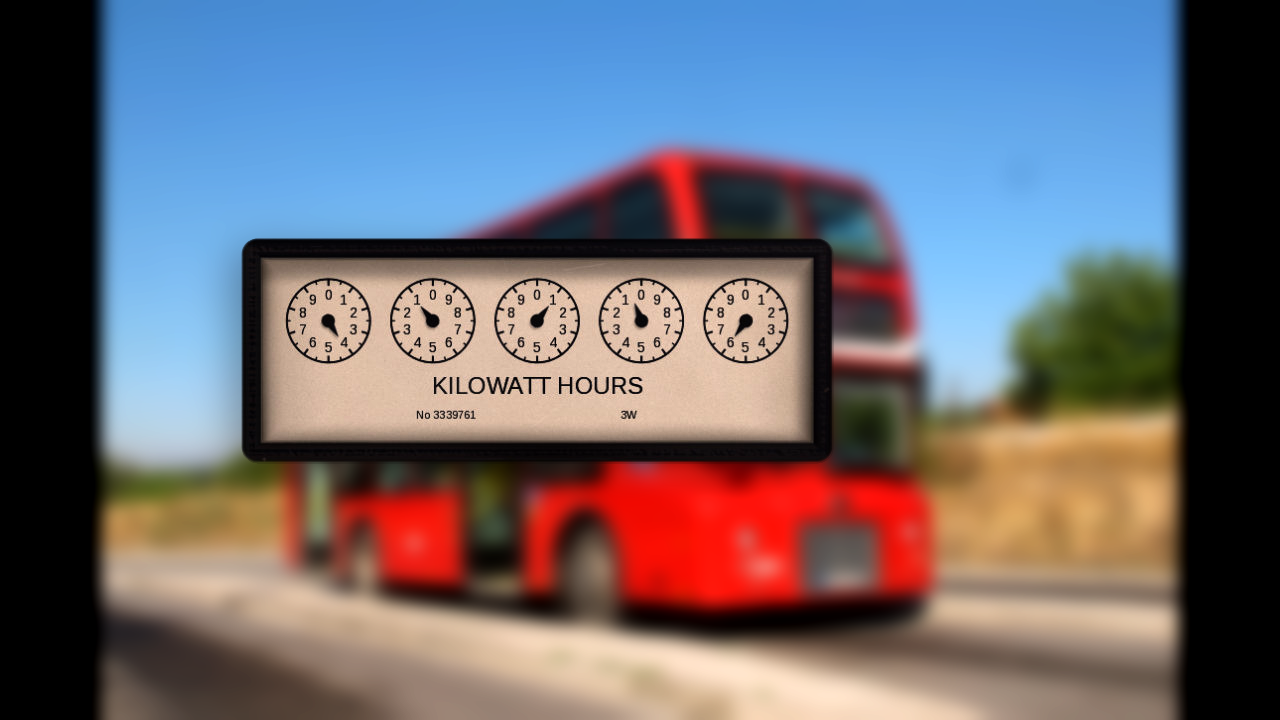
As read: 41106 (kWh)
